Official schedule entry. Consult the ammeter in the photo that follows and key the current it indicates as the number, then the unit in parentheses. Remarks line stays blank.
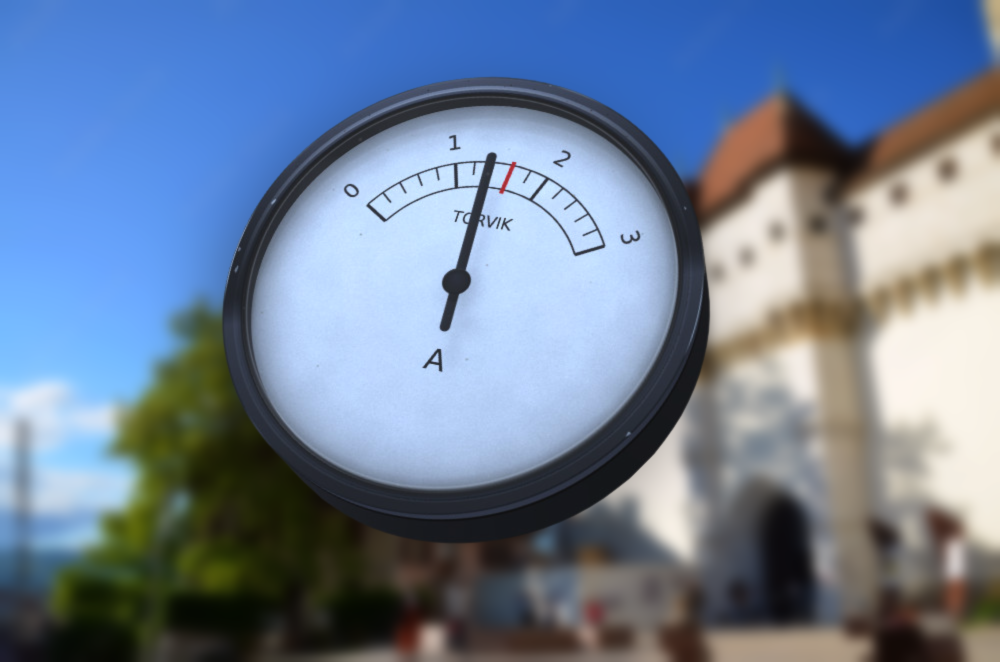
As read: 1.4 (A)
